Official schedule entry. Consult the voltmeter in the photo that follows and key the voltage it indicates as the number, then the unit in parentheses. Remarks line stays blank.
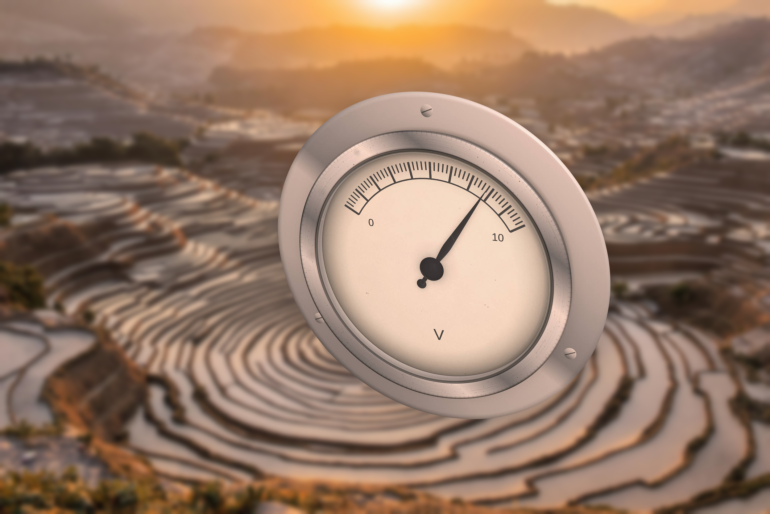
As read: 7.8 (V)
